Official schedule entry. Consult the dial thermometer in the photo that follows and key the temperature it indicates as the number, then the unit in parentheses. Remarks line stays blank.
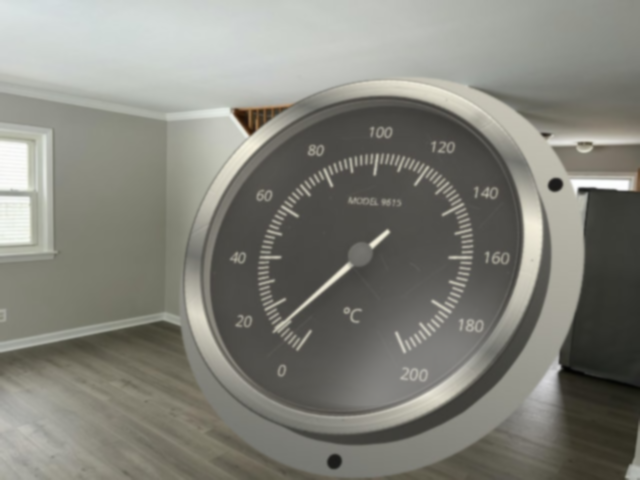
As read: 10 (°C)
